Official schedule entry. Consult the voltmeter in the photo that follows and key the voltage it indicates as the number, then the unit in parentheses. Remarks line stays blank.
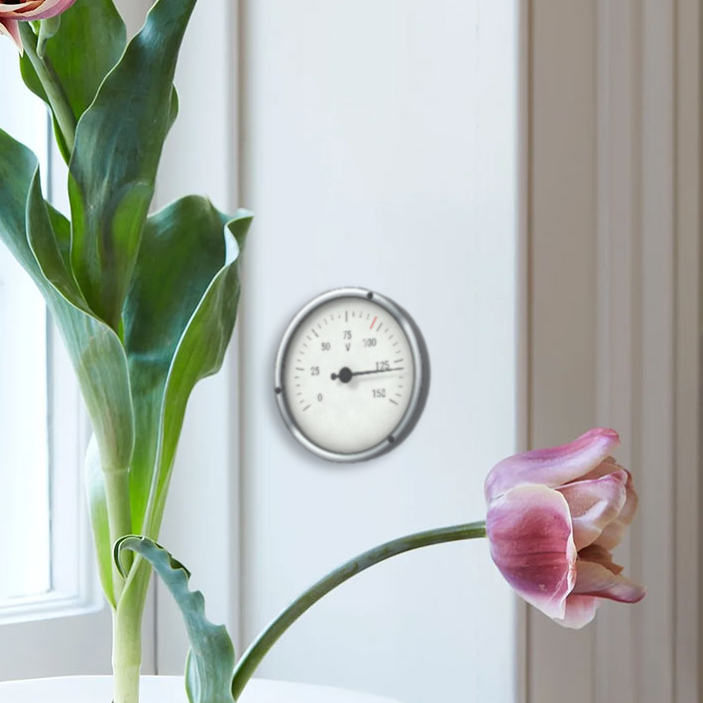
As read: 130 (V)
